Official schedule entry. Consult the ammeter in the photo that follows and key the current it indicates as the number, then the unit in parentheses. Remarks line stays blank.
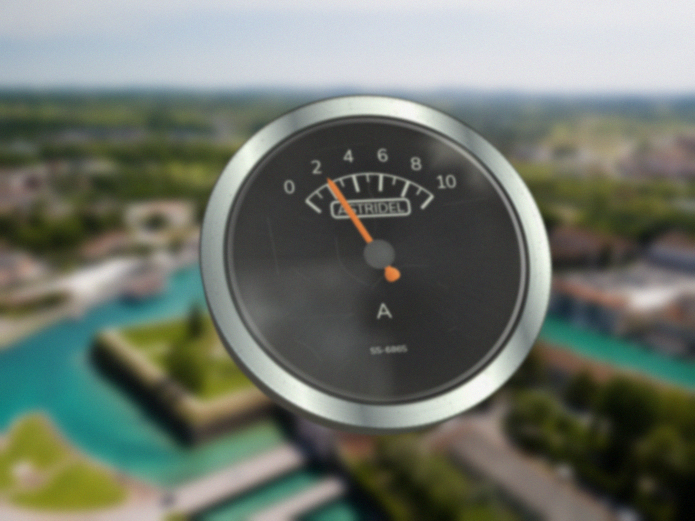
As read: 2 (A)
